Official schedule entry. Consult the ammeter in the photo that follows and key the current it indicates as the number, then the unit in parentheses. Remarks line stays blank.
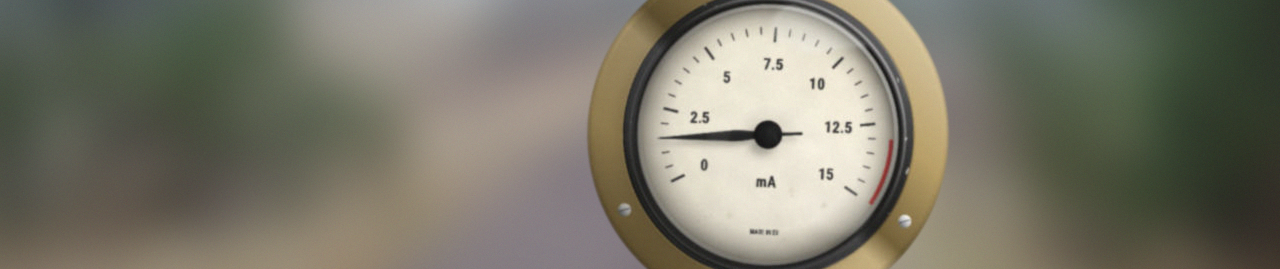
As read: 1.5 (mA)
